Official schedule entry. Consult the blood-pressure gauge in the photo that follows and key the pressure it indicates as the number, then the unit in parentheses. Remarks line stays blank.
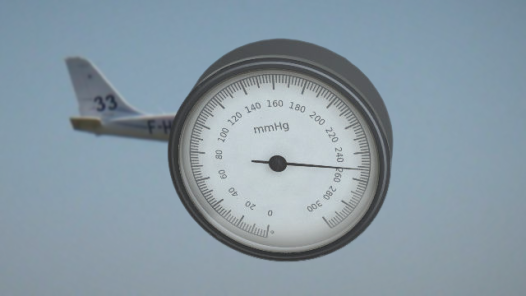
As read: 250 (mmHg)
